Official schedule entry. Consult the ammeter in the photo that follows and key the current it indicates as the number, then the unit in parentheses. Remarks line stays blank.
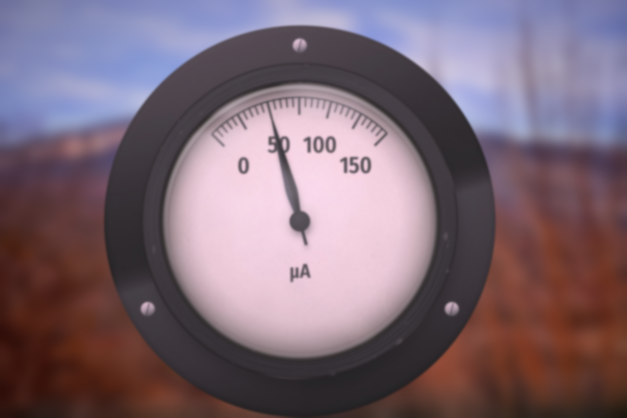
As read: 50 (µA)
